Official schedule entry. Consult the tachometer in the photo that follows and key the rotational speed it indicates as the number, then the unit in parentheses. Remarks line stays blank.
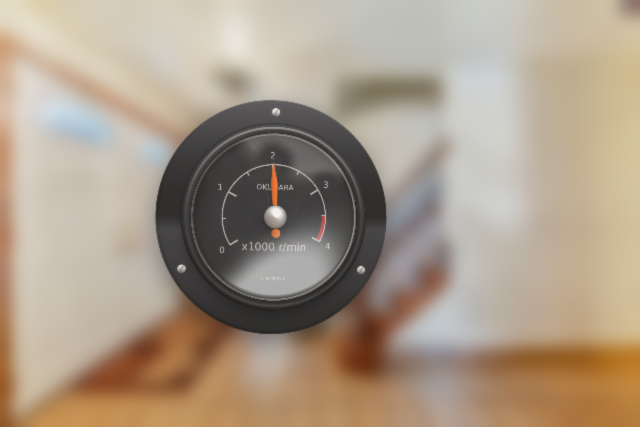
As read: 2000 (rpm)
